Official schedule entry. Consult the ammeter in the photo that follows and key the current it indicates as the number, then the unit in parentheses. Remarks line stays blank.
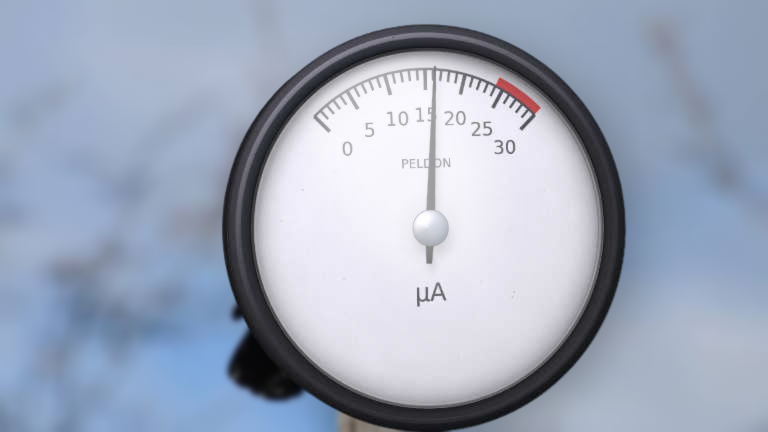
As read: 16 (µA)
